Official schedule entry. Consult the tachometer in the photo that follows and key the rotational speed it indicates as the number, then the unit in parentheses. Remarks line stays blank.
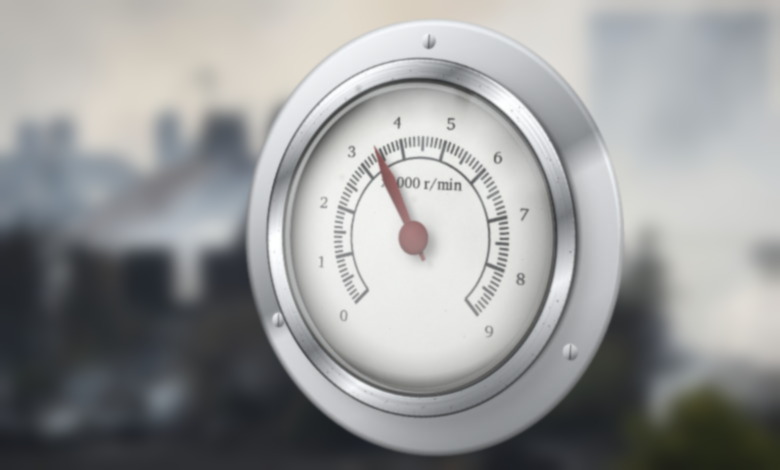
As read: 3500 (rpm)
